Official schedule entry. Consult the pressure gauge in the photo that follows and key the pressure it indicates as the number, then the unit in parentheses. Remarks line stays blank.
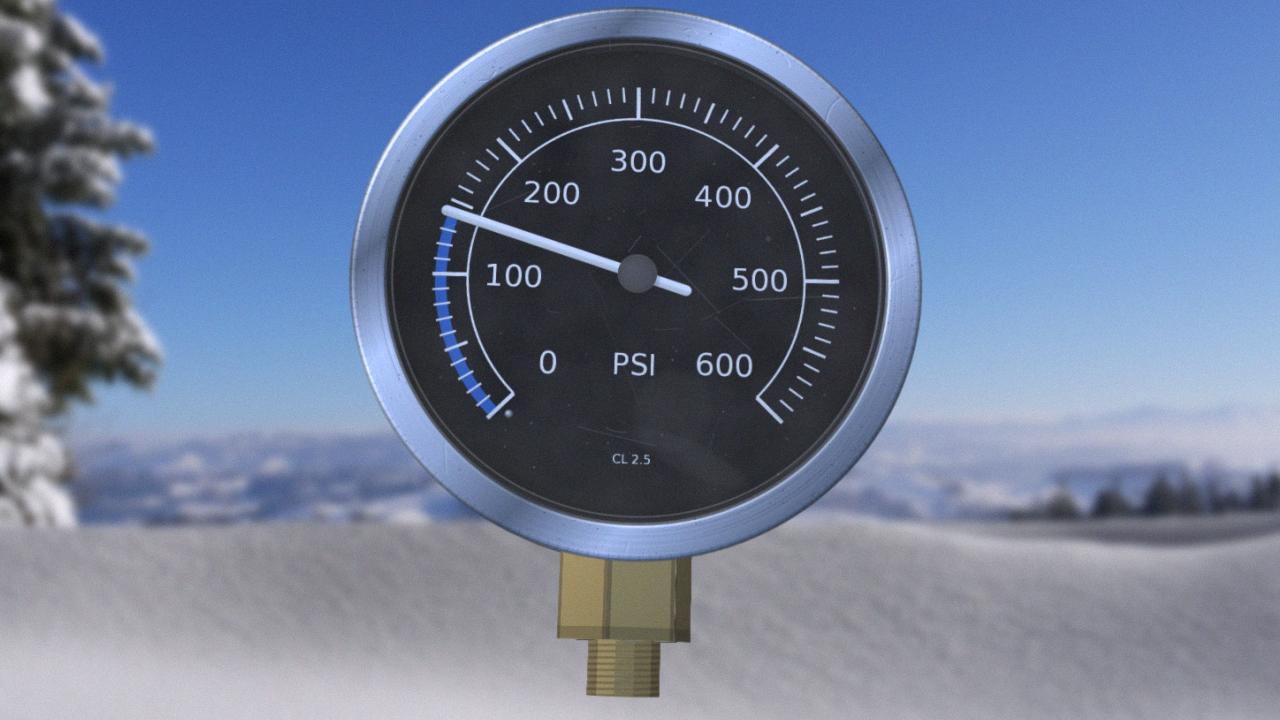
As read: 140 (psi)
